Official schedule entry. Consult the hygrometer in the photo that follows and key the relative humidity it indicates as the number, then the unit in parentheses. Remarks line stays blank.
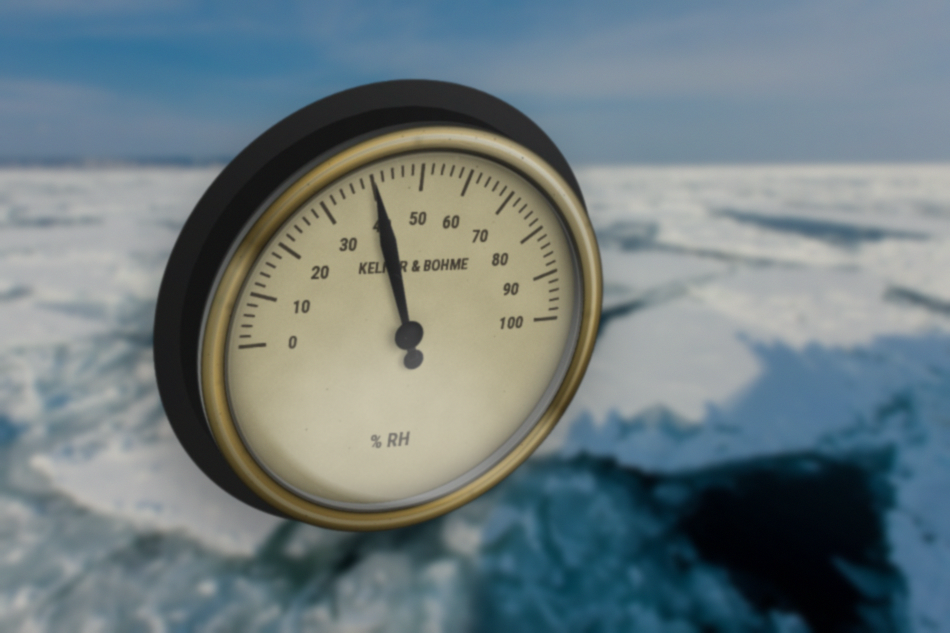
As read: 40 (%)
